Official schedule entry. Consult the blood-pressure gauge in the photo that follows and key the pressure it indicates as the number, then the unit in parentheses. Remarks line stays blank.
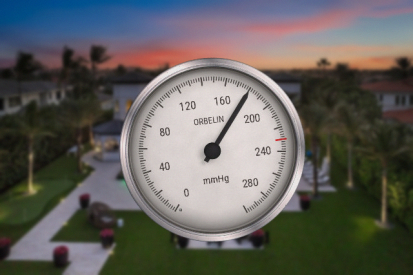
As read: 180 (mmHg)
